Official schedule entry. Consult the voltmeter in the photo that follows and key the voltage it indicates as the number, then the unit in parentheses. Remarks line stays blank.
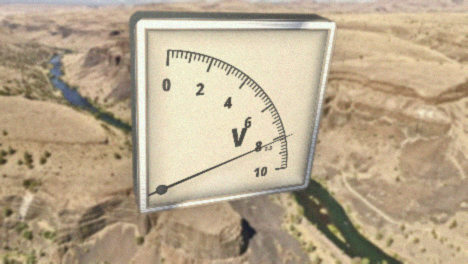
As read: 8 (V)
